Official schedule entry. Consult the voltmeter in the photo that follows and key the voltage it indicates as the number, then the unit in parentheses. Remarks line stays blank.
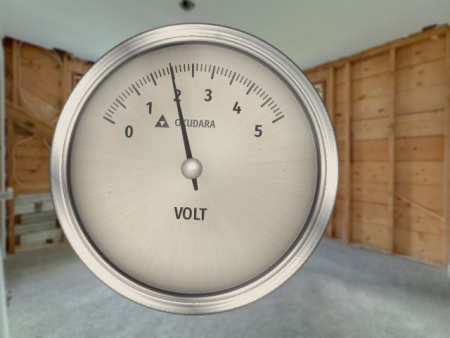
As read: 2 (V)
